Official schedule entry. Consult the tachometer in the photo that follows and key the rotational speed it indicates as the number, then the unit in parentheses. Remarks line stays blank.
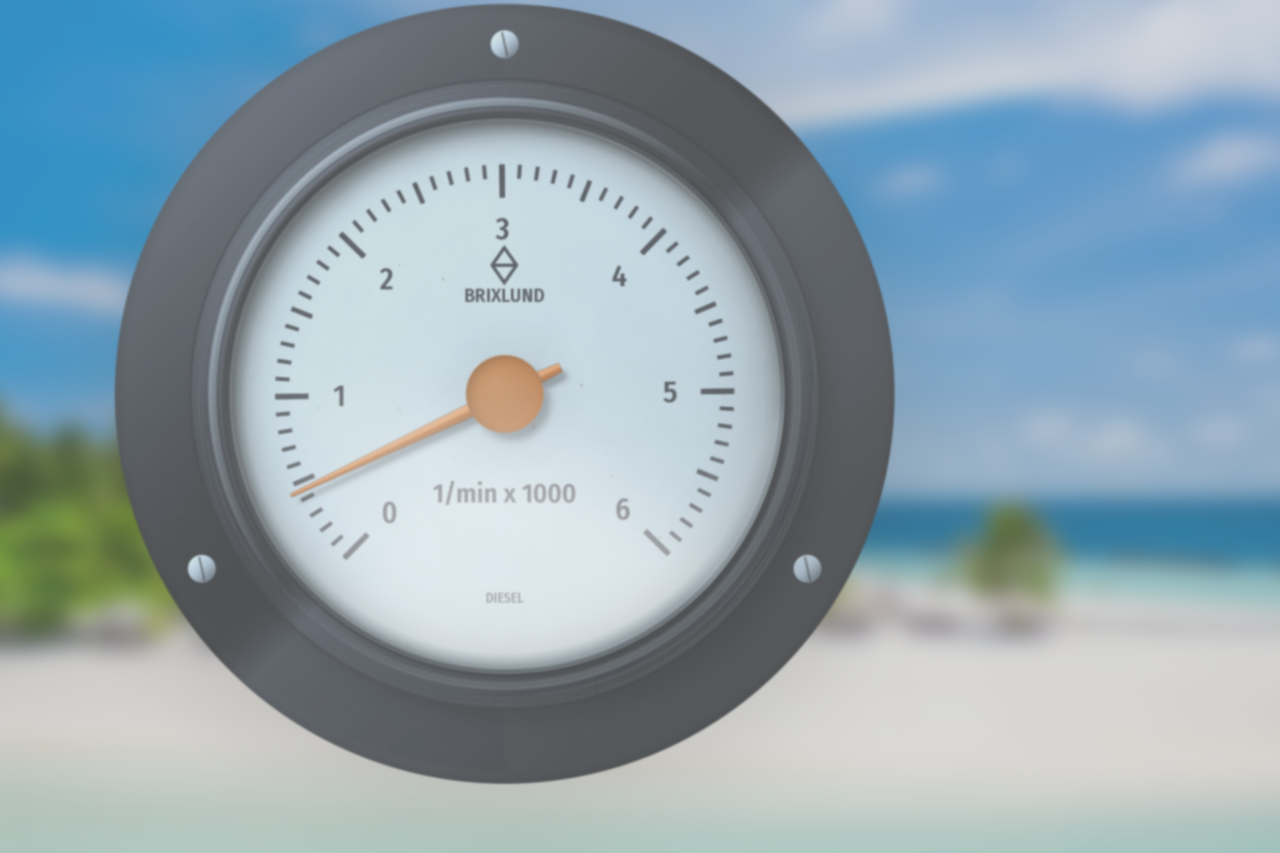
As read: 450 (rpm)
